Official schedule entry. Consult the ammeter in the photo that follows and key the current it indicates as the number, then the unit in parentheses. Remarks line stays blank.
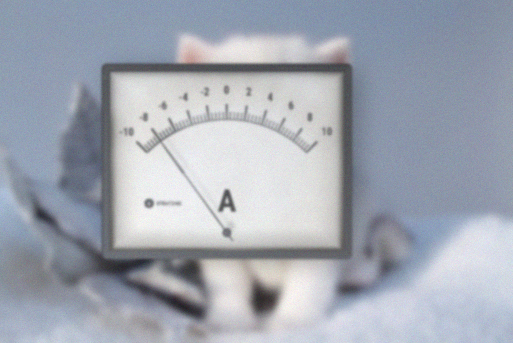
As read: -8 (A)
